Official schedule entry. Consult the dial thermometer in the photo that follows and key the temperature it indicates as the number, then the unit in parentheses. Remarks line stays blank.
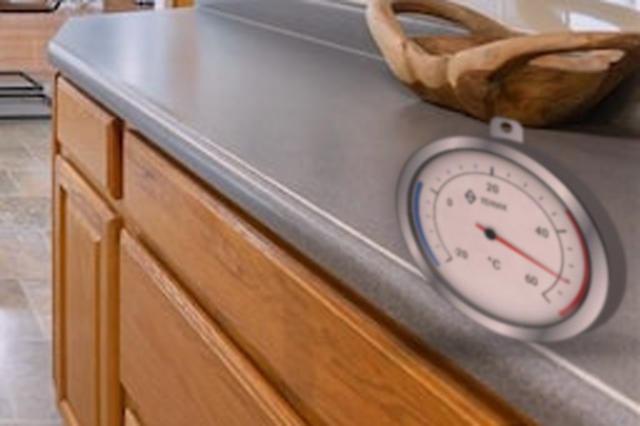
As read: 52 (°C)
